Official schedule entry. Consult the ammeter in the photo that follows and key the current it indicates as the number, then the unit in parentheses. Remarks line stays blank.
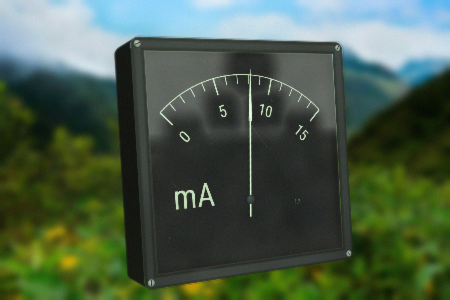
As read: 8 (mA)
